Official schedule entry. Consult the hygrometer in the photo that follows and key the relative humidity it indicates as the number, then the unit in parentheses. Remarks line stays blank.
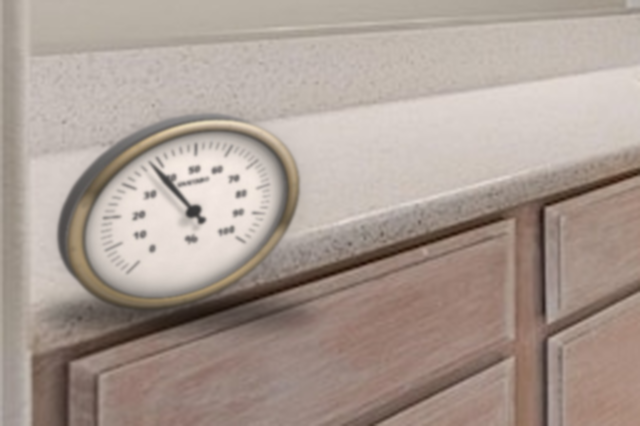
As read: 38 (%)
